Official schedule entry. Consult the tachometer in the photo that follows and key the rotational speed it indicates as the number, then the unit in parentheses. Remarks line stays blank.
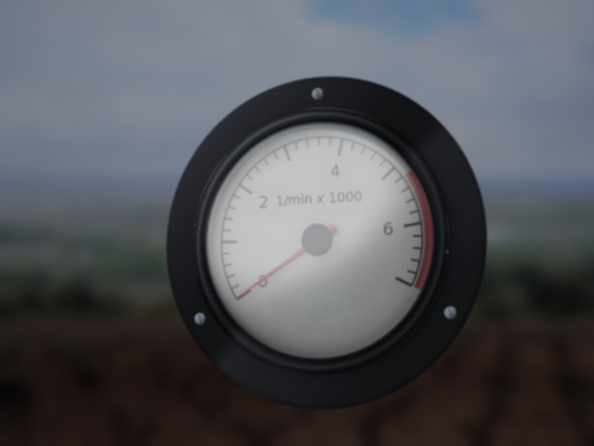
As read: 0 (rpm)
